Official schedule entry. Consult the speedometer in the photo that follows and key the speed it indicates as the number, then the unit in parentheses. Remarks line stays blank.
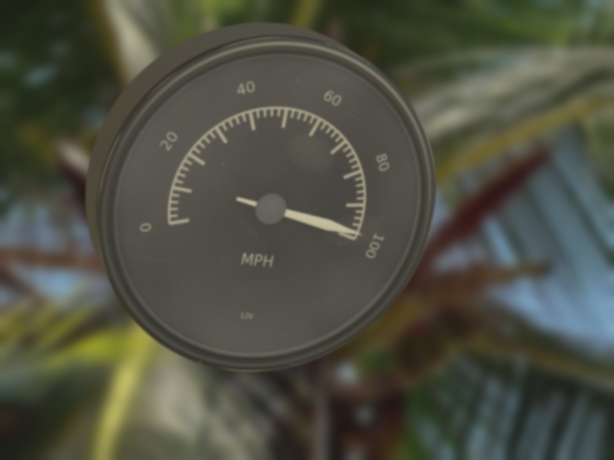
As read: 98 (mph)
